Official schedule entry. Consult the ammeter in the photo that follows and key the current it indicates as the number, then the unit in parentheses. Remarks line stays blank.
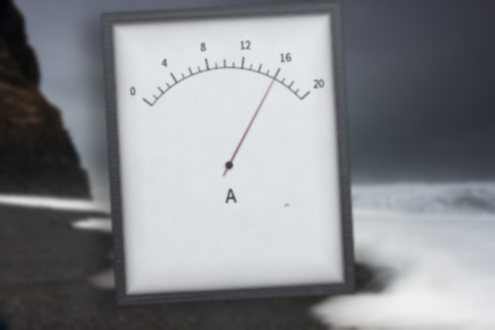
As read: 16 (A)
